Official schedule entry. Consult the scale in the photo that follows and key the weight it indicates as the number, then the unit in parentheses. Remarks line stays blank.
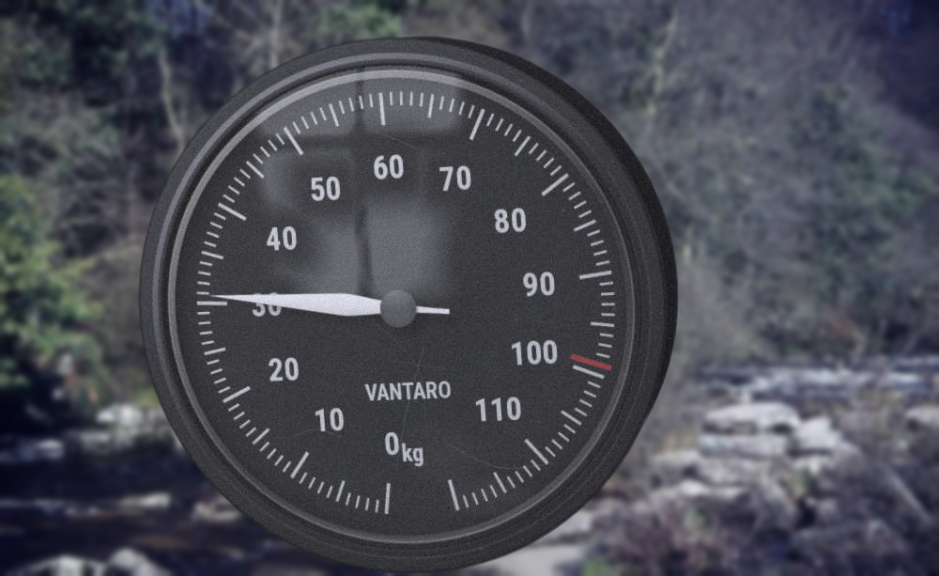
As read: 31 (kg)
